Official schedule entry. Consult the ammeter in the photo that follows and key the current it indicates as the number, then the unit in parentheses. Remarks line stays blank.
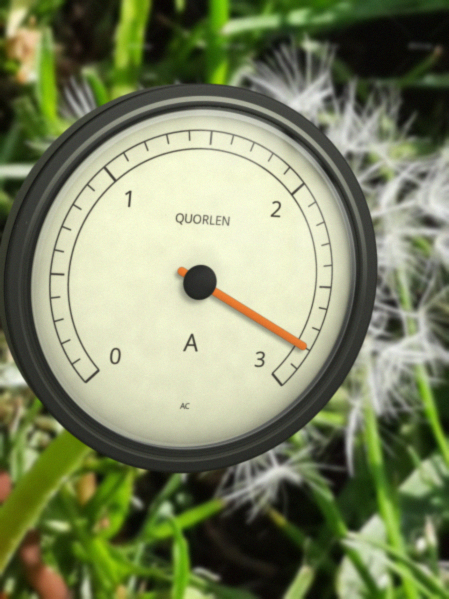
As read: 2.8 (A)
